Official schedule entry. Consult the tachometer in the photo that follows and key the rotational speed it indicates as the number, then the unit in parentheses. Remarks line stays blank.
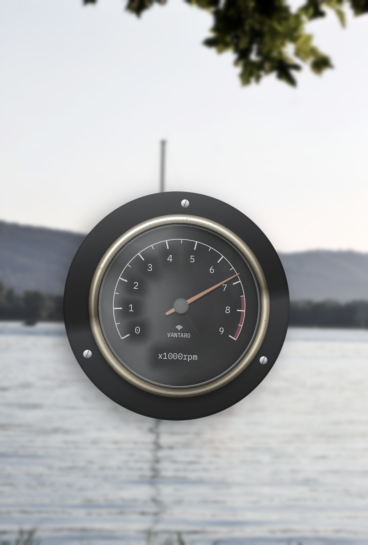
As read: 6750 (rpm)
